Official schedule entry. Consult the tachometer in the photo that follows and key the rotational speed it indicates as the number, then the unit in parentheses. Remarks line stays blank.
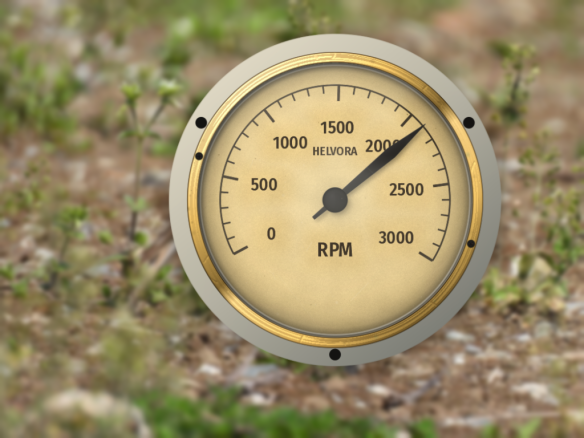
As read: 2100 (rpm)
